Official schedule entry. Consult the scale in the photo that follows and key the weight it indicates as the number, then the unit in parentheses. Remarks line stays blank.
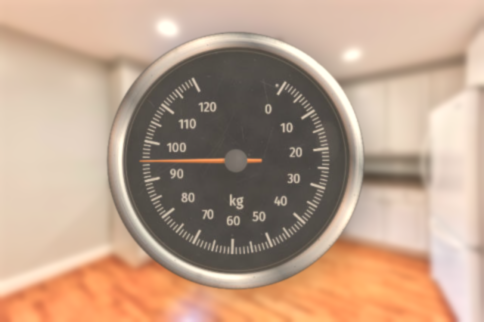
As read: 95 (kg)
